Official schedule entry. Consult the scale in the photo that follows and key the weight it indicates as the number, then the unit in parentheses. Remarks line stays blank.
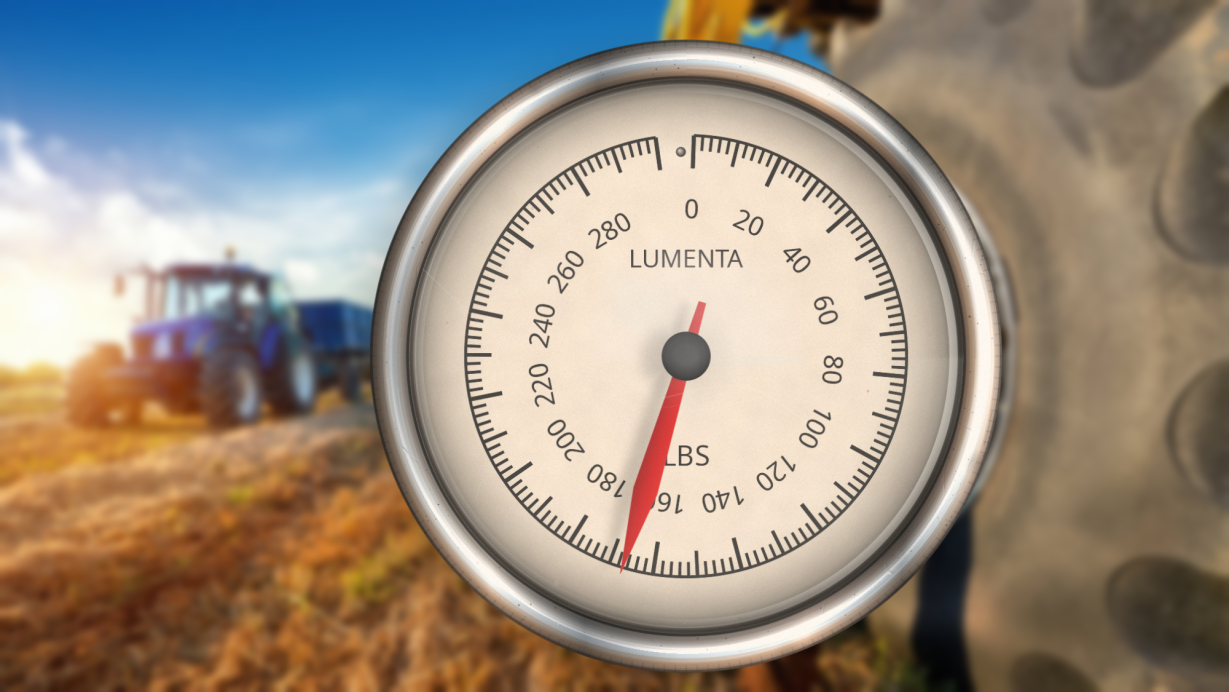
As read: 167 (lb)
